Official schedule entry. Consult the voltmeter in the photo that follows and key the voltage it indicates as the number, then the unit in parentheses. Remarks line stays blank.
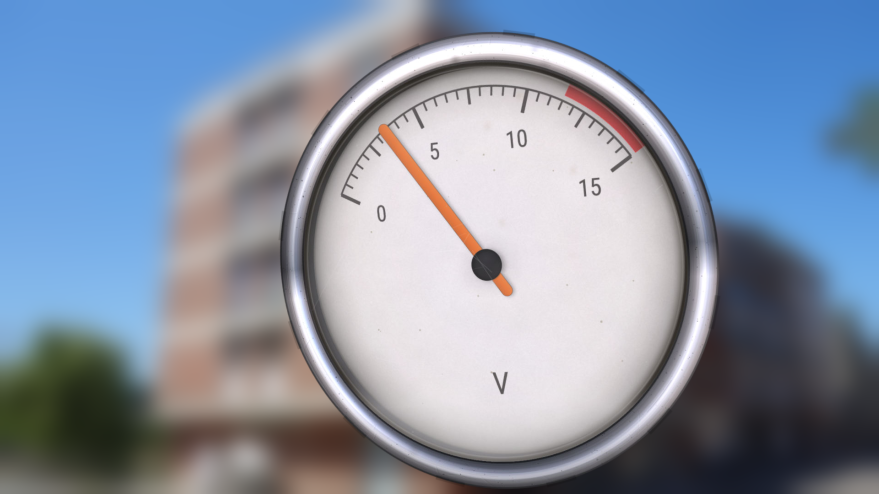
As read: 3.5 (V)
